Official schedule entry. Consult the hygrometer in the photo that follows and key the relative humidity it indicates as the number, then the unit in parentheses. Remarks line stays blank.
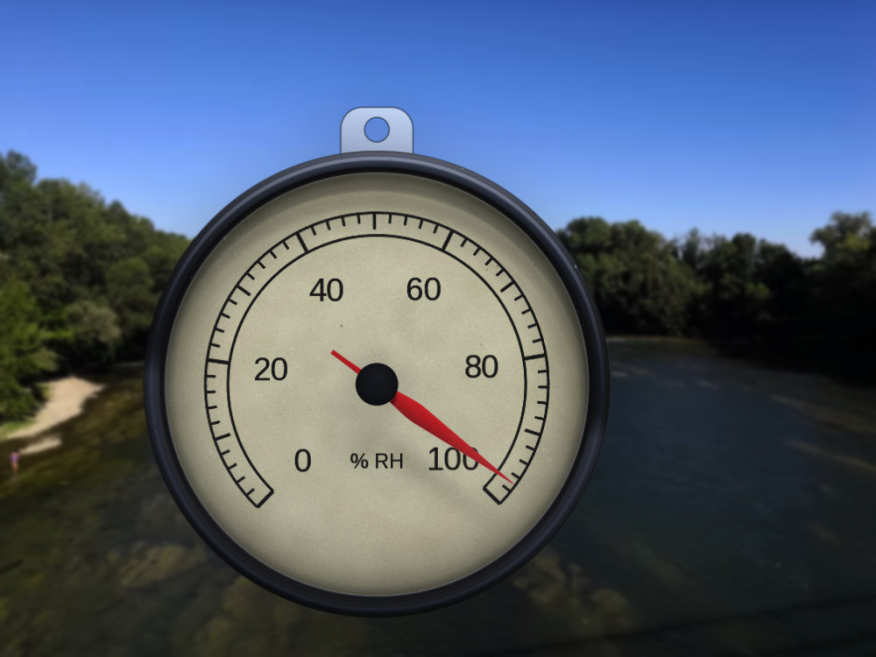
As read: 97 (%)
